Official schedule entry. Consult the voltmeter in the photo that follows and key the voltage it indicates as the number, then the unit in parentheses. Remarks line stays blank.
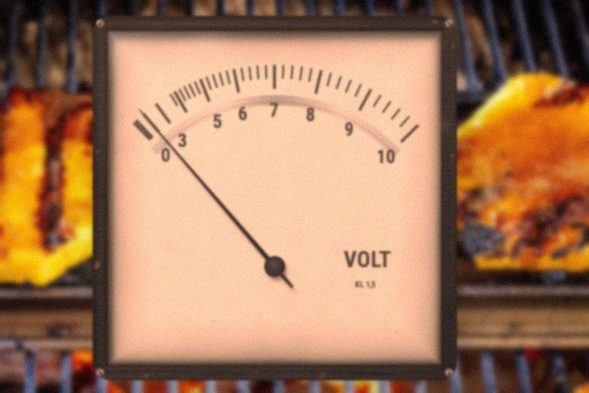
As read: 2 (V)
